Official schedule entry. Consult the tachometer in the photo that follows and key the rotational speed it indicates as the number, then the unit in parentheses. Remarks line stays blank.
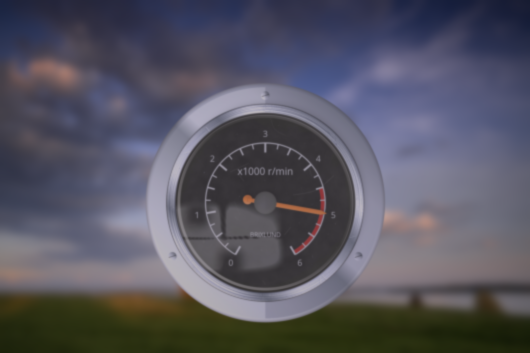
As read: 5000 (rpm)
